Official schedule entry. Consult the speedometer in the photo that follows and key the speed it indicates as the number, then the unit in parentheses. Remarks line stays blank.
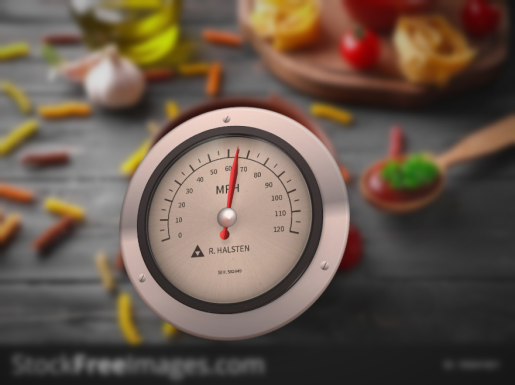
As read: 65 (mph)
